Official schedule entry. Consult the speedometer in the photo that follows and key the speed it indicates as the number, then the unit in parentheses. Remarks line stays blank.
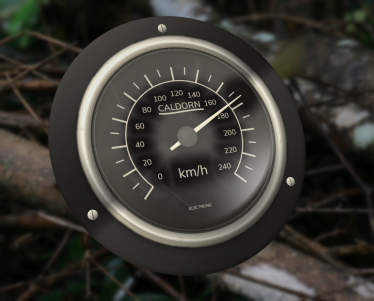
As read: 175 (km/h)
